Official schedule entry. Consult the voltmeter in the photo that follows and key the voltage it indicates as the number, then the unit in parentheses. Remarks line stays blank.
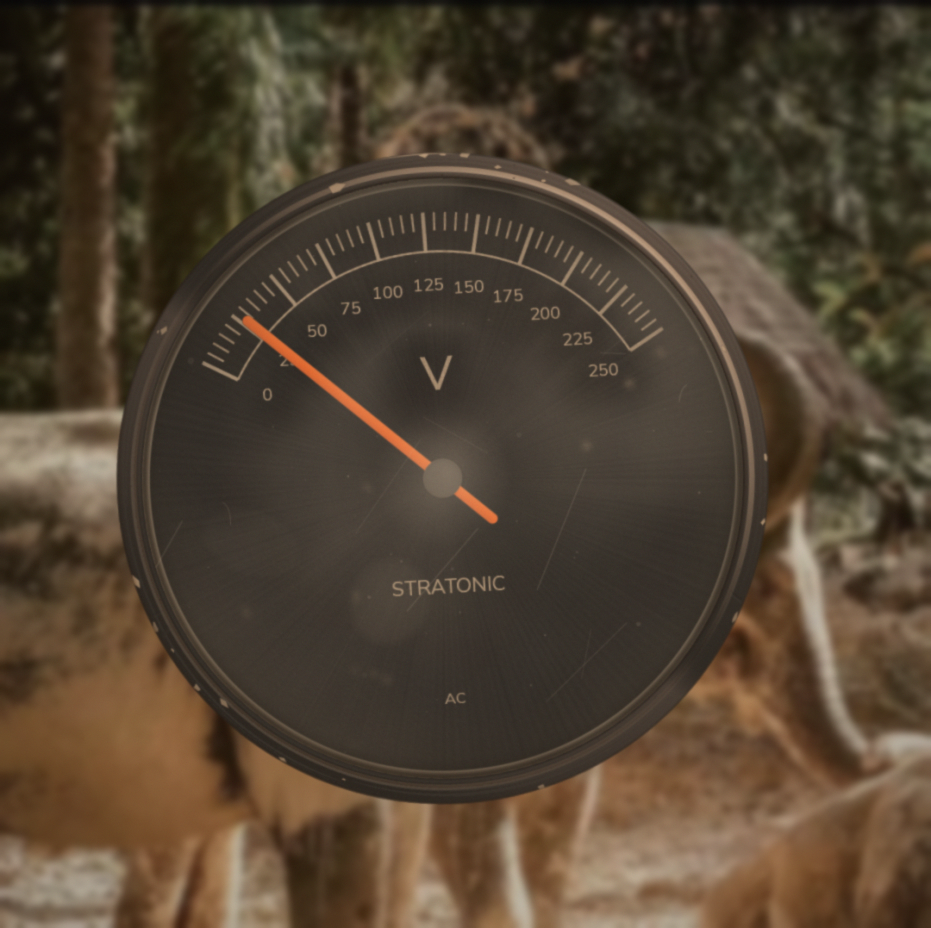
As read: 27.5 (V)
